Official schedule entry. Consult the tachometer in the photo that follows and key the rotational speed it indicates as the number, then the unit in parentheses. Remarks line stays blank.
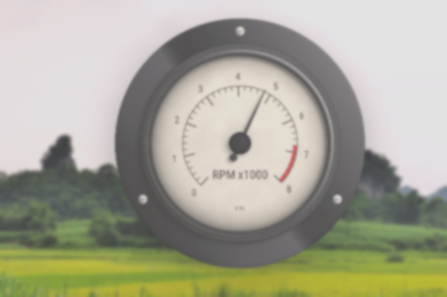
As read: 4800 (rpm)
